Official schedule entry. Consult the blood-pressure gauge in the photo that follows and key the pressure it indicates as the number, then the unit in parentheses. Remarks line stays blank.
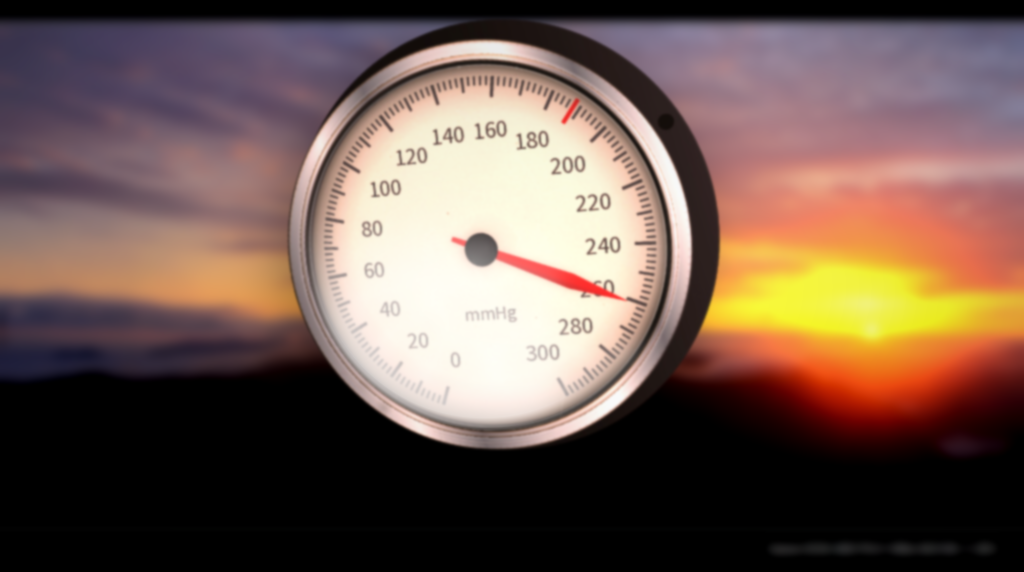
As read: 260 (mmHg)
